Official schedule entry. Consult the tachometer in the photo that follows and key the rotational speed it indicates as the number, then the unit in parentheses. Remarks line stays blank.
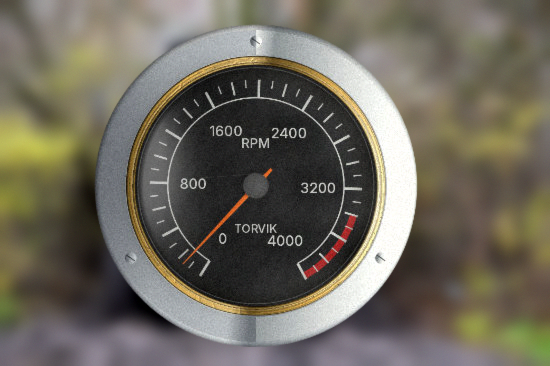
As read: 150 (rpm)
